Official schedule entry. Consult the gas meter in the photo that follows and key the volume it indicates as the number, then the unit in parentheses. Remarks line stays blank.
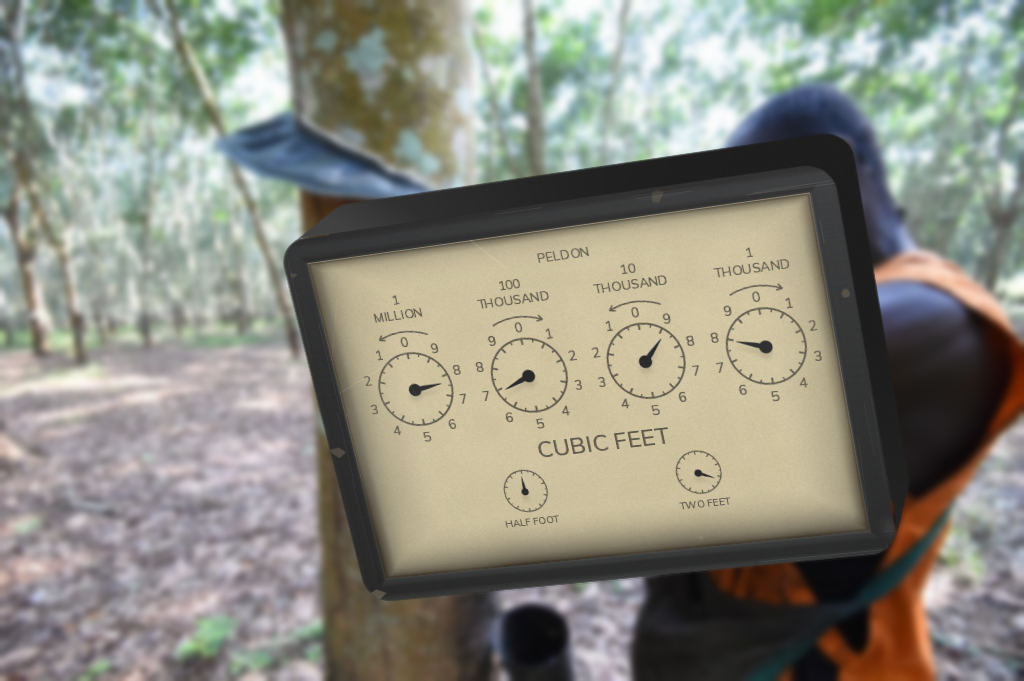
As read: 768800 (ft³)
